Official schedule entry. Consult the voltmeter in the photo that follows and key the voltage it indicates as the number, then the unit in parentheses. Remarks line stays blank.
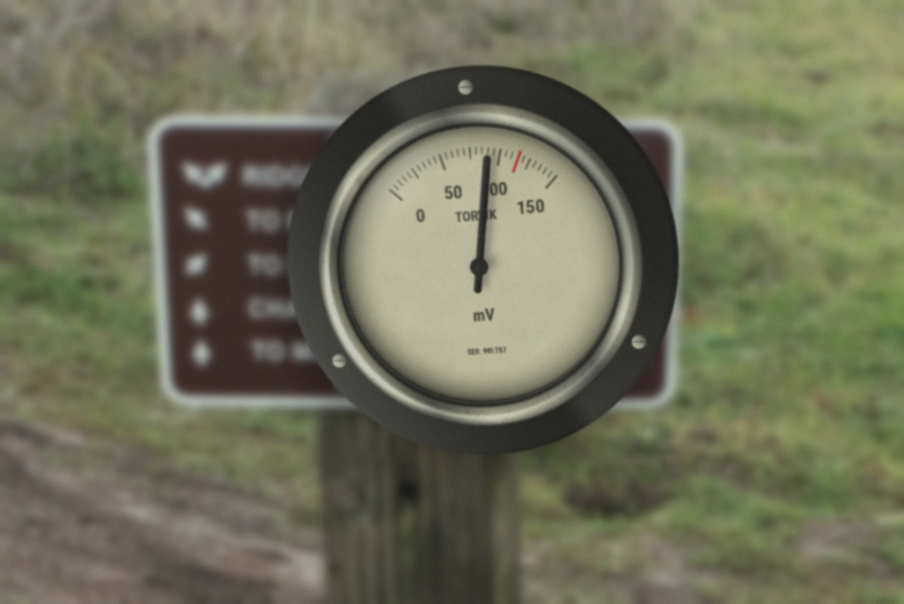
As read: 90 (mV)
